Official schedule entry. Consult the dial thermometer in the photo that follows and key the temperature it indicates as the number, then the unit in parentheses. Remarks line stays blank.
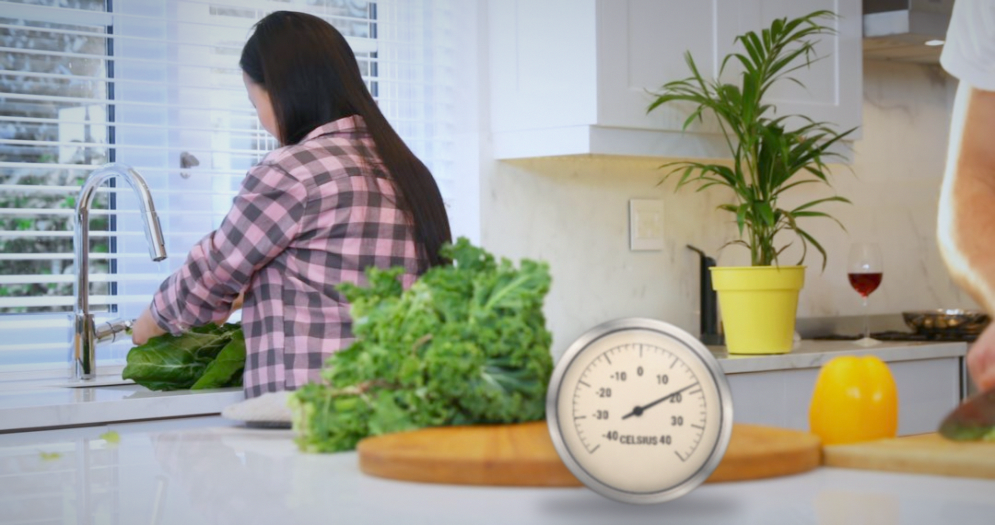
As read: 18 (°C)
